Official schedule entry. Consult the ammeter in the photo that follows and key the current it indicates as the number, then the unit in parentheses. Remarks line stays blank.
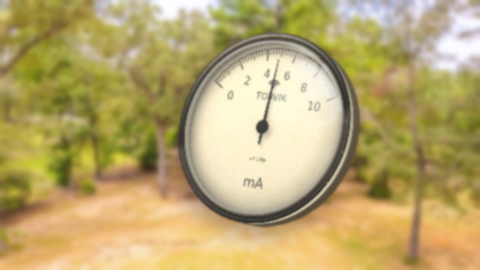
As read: 5 (mA)
